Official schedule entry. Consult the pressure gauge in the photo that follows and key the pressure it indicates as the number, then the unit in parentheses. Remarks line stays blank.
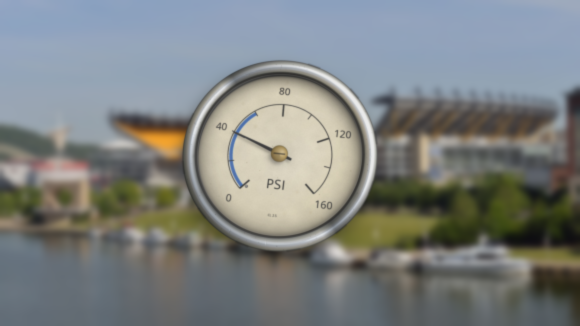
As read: 40 (psi)
